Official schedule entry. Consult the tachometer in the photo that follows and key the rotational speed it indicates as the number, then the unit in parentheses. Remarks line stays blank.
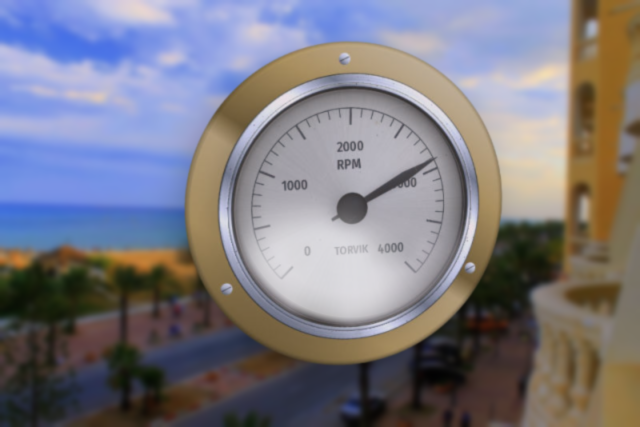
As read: 2900 (rpm)
